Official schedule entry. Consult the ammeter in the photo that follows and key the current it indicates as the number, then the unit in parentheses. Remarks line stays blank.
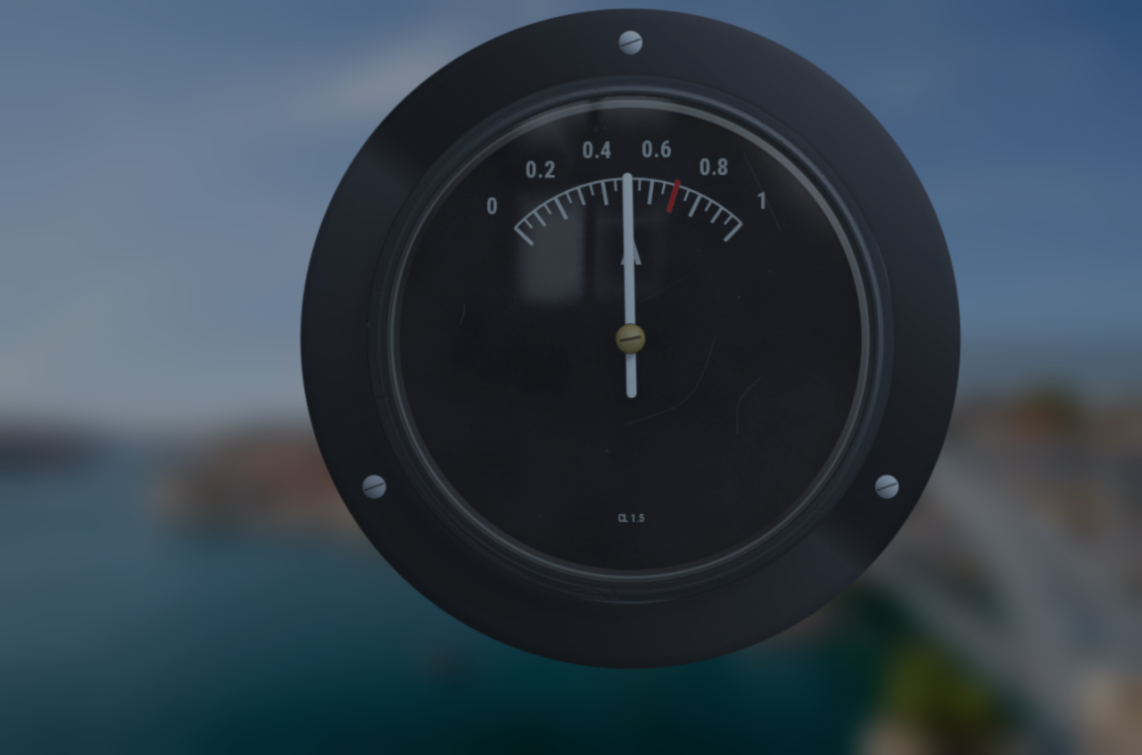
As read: 0.5 (A)
